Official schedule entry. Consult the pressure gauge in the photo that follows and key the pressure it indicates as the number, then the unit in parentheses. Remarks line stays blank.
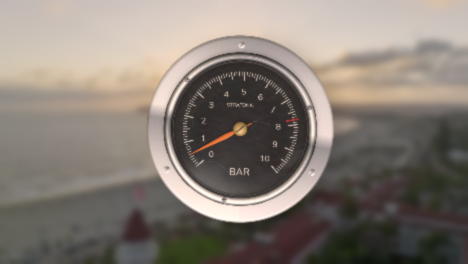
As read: 0.5 (bar)
